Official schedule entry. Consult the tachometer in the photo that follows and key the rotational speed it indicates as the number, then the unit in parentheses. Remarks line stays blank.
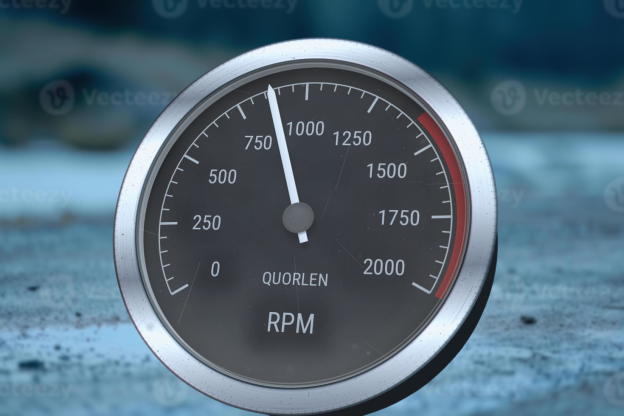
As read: 875 (rpm)
